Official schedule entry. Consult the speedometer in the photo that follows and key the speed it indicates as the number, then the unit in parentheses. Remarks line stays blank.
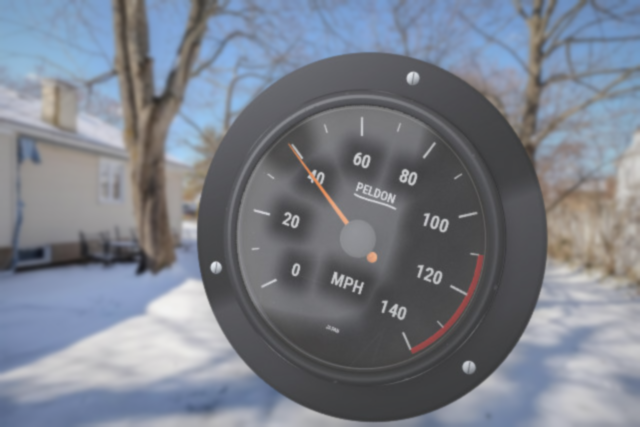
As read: 40 (mph)
